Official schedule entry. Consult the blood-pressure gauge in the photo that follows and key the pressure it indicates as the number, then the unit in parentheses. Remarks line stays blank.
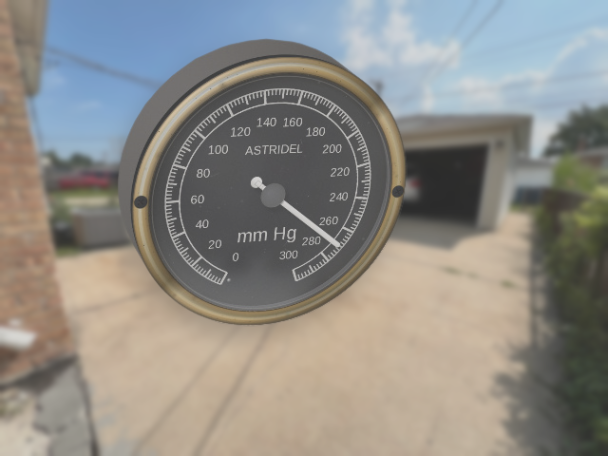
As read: 270 (mmHg)
